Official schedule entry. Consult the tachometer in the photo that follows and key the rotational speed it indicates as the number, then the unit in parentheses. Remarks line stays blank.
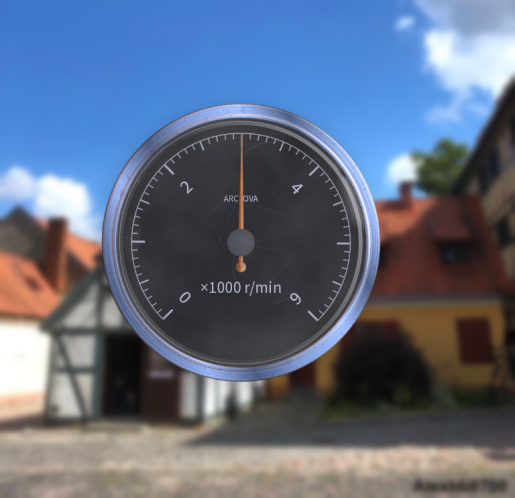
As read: 3000 (rpm)
